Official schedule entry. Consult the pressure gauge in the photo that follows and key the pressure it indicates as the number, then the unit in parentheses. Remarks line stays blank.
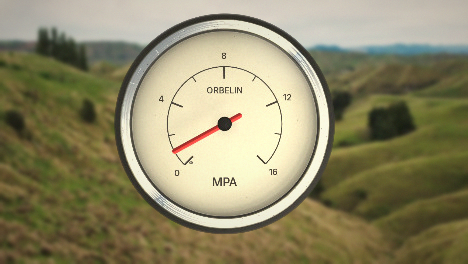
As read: 1 (MPa)
